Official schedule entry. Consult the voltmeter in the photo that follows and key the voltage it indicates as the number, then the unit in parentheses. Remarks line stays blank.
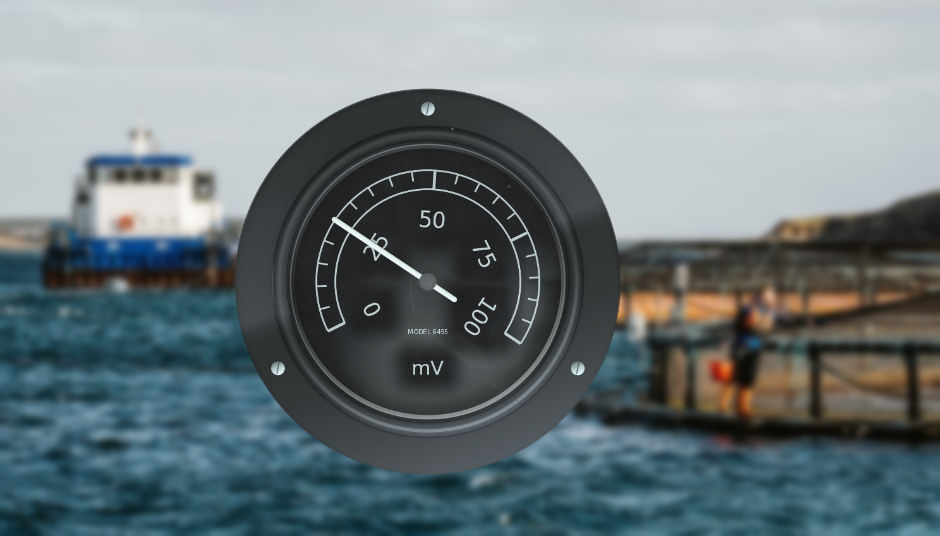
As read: 25 (mV)
